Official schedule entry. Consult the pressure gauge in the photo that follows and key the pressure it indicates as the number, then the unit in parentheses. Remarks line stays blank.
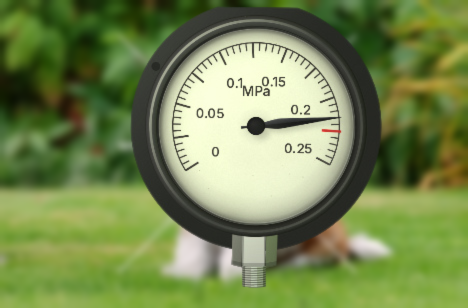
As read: 0.215 (MPa)
